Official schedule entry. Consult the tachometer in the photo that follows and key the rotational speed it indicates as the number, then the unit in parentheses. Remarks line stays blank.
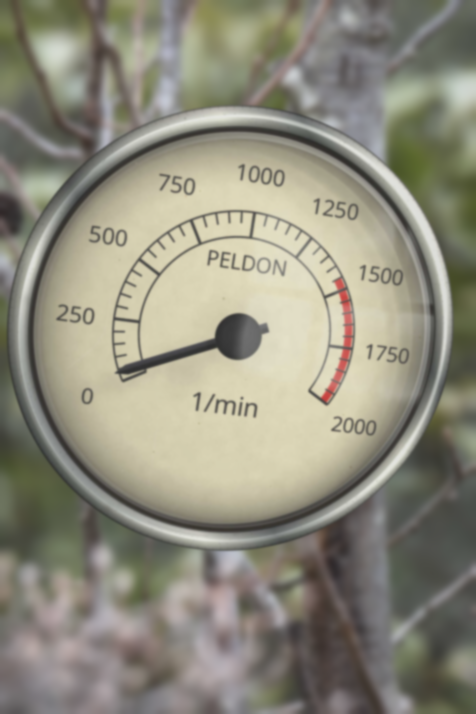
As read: 50 (rpm)
